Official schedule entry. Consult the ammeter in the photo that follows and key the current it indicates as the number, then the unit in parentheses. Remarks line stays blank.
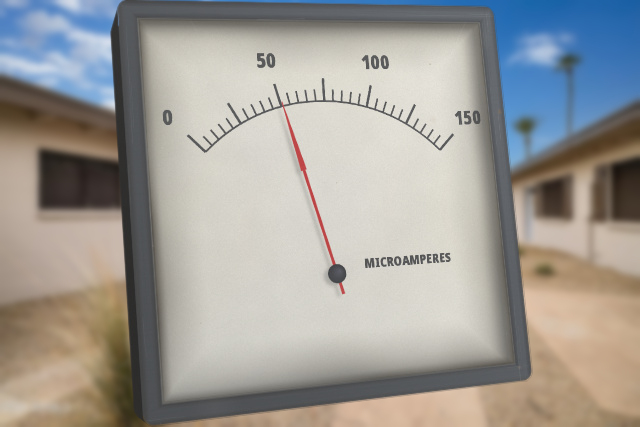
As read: 50 (µA)
